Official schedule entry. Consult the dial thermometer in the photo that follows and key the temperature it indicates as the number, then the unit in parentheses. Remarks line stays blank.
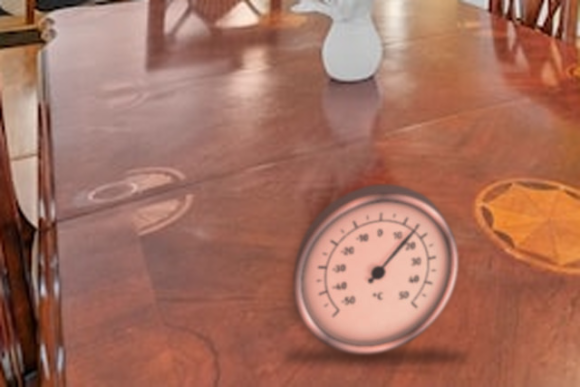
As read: 15 (°C)
